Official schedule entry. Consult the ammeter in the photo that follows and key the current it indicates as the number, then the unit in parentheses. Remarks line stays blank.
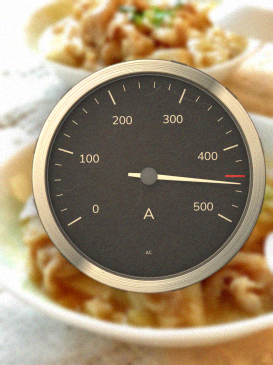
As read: 450 (A)
